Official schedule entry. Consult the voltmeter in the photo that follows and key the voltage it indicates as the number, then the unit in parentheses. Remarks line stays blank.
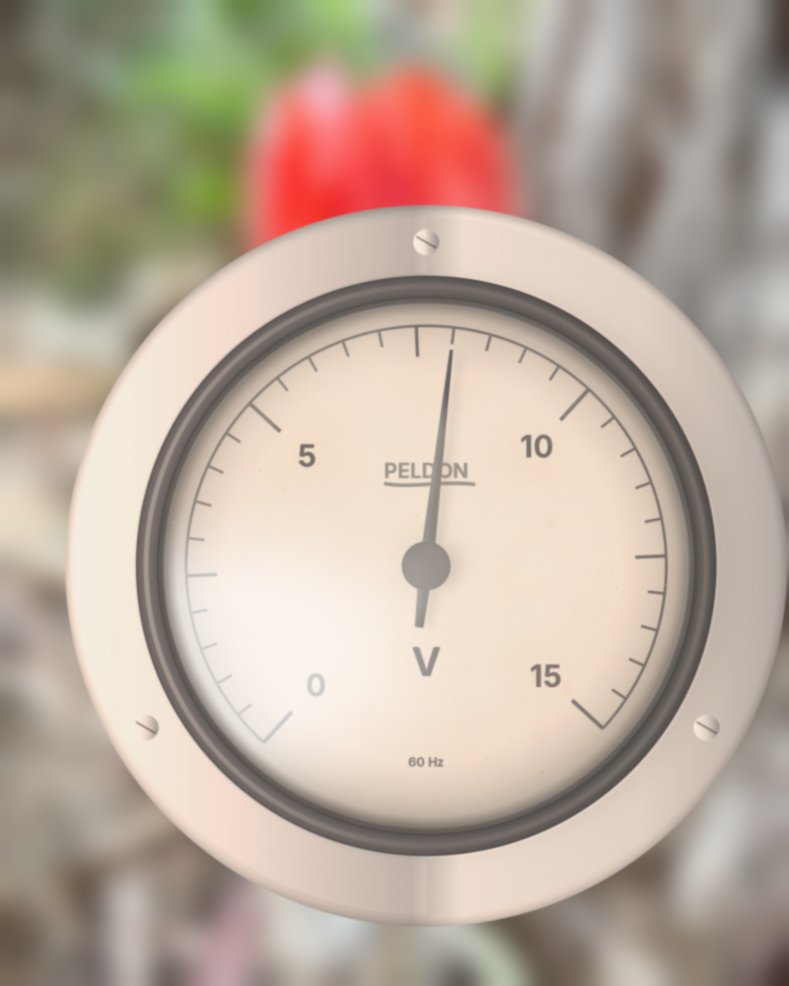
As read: 8 (V)
